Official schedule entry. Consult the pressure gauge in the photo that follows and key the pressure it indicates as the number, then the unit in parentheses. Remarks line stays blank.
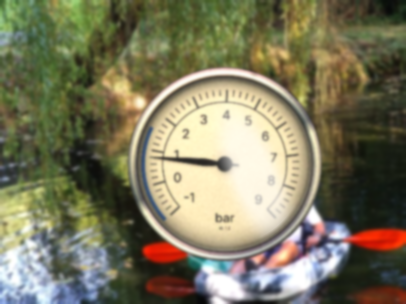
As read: 0.8 (bar)
